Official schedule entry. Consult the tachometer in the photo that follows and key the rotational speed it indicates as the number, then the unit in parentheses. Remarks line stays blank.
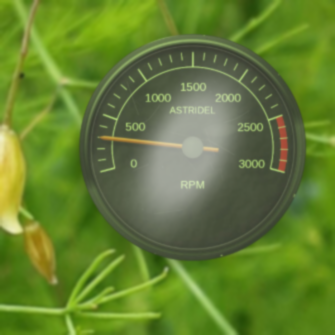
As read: 300 (rpm)
